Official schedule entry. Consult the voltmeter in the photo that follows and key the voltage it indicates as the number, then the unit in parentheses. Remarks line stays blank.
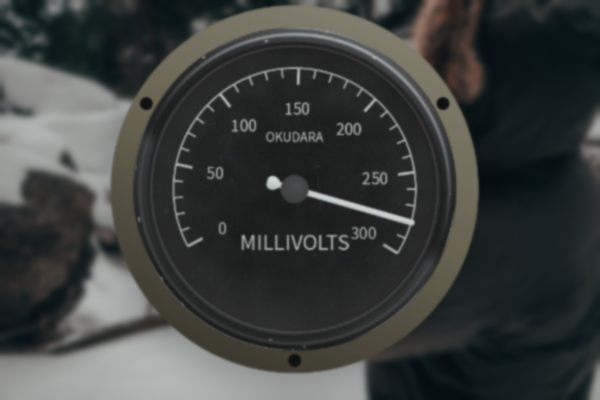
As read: 280 (mV)
